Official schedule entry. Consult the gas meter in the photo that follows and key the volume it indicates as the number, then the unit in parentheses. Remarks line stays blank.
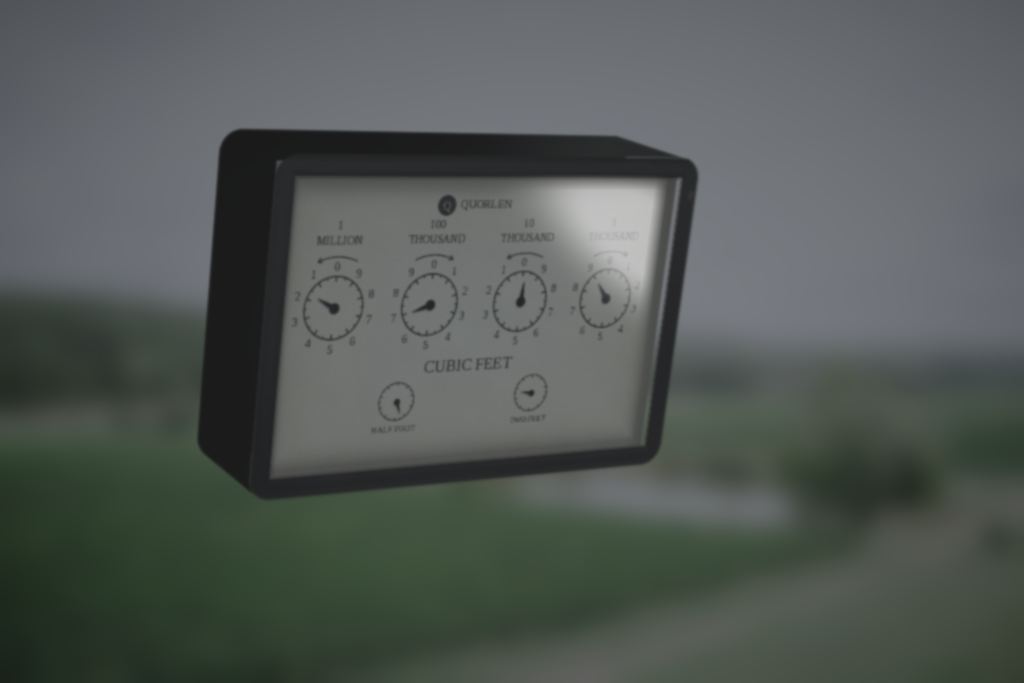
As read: 169900 (ft³)
